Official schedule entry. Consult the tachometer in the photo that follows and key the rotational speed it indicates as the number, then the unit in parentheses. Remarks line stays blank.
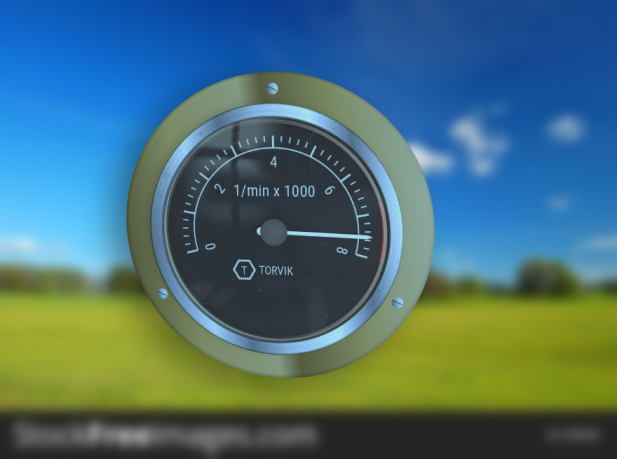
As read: 7500 (rpm)
